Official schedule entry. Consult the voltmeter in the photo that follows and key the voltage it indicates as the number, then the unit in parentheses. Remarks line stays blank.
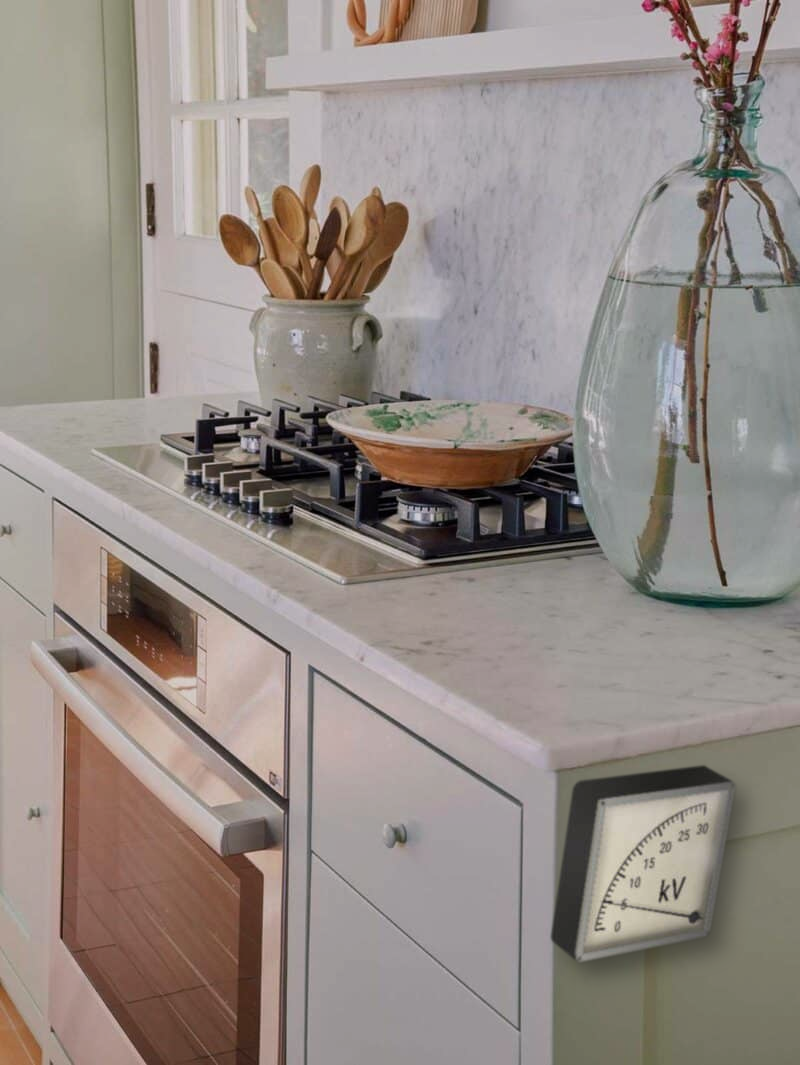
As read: 5 (kV)
